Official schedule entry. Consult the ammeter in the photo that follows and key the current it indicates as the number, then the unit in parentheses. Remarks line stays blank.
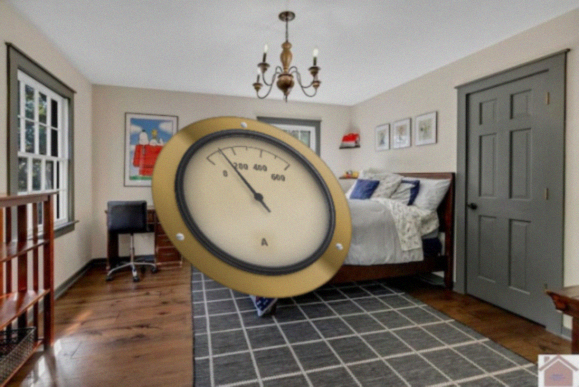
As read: 100 (A)
